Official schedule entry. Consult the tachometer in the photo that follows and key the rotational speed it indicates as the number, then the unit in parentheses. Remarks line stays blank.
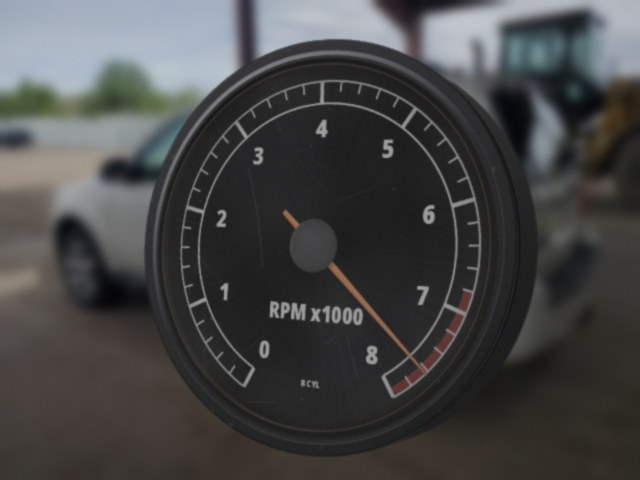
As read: 7600 (rpm)
